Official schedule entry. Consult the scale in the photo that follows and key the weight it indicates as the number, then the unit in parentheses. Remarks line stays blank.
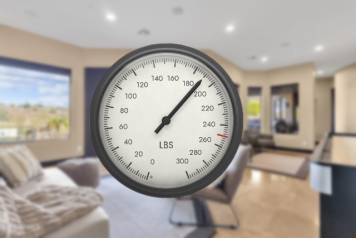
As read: 190 (lb)
